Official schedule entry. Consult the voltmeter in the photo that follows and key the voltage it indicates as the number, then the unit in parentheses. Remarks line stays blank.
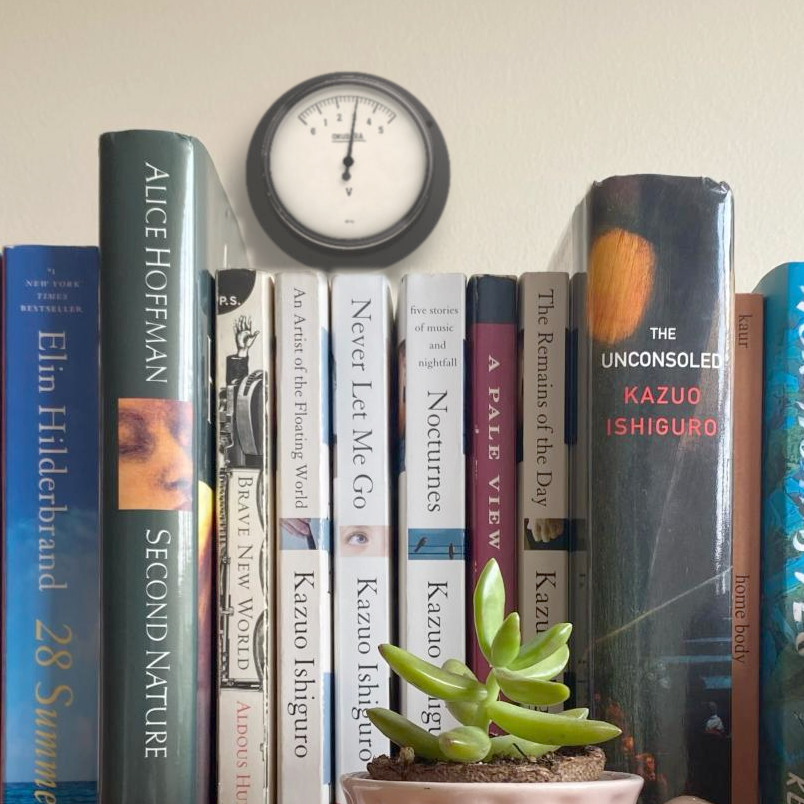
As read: 3 (V)
